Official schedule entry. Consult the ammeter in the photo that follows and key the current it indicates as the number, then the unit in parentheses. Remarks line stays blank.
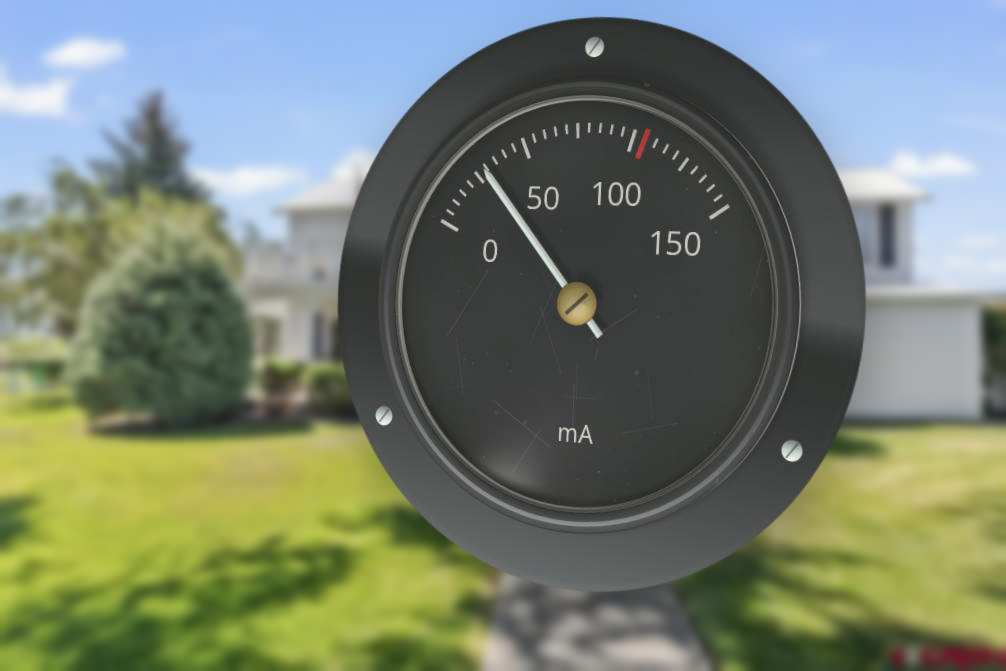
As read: 30 (mA)
